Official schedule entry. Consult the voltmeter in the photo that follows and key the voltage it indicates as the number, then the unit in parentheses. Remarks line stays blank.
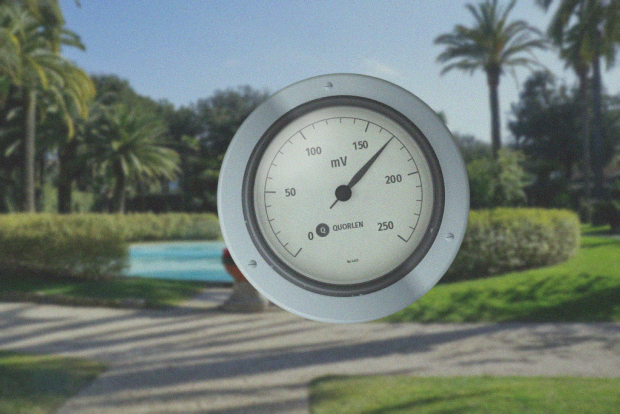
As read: 170 (mV)
